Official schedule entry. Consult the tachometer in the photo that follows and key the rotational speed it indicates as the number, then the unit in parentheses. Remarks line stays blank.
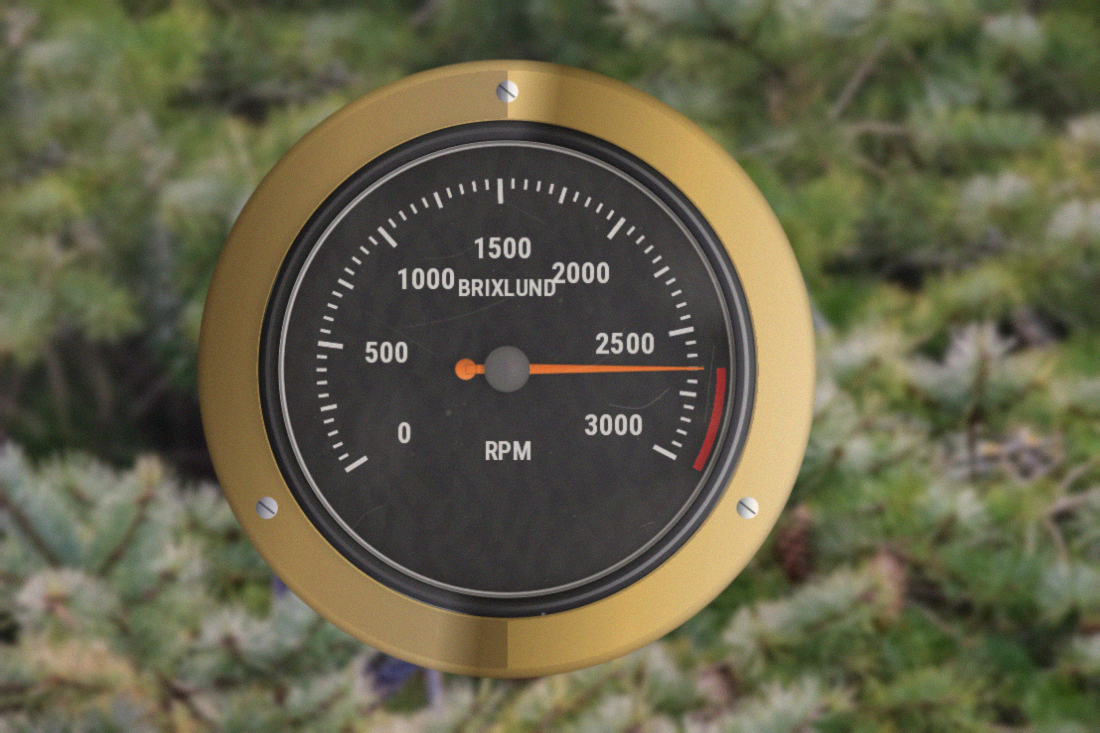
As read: 2650 (rpm)
